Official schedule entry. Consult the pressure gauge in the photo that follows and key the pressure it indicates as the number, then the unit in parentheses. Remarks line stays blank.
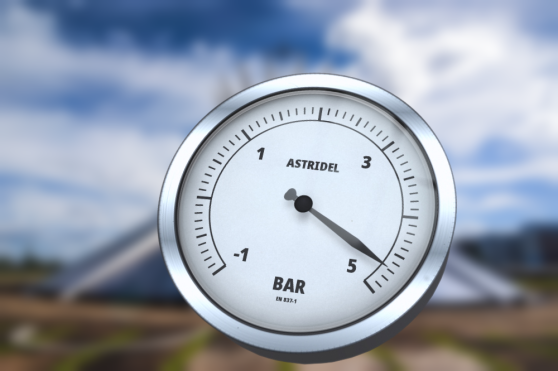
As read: 4.7 (bar)
